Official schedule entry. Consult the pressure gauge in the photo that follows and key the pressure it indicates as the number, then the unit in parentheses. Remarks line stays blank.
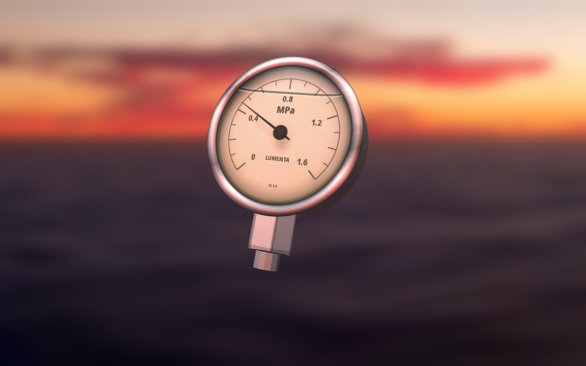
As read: 0.45 (MPa)
